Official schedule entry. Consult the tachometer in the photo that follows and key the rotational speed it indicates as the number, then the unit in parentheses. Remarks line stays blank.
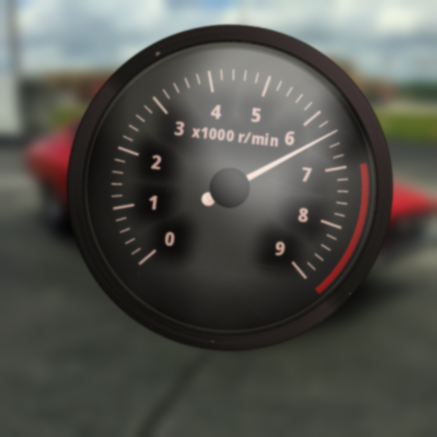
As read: 6400 (rpm)
